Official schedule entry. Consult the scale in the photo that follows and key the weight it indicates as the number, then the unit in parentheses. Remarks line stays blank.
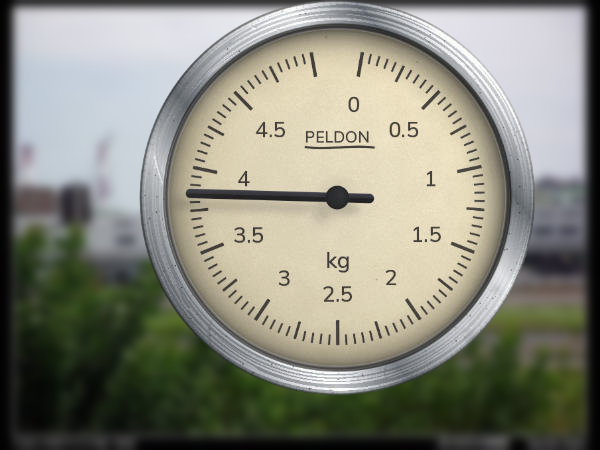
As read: 3.85 (kg)
